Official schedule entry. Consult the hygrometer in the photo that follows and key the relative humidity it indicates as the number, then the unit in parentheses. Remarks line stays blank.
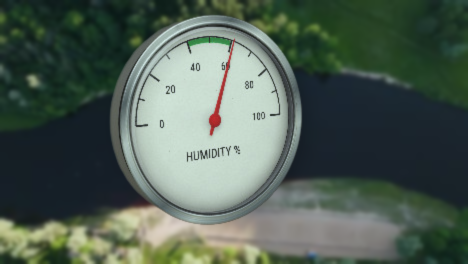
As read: 60 (%)
